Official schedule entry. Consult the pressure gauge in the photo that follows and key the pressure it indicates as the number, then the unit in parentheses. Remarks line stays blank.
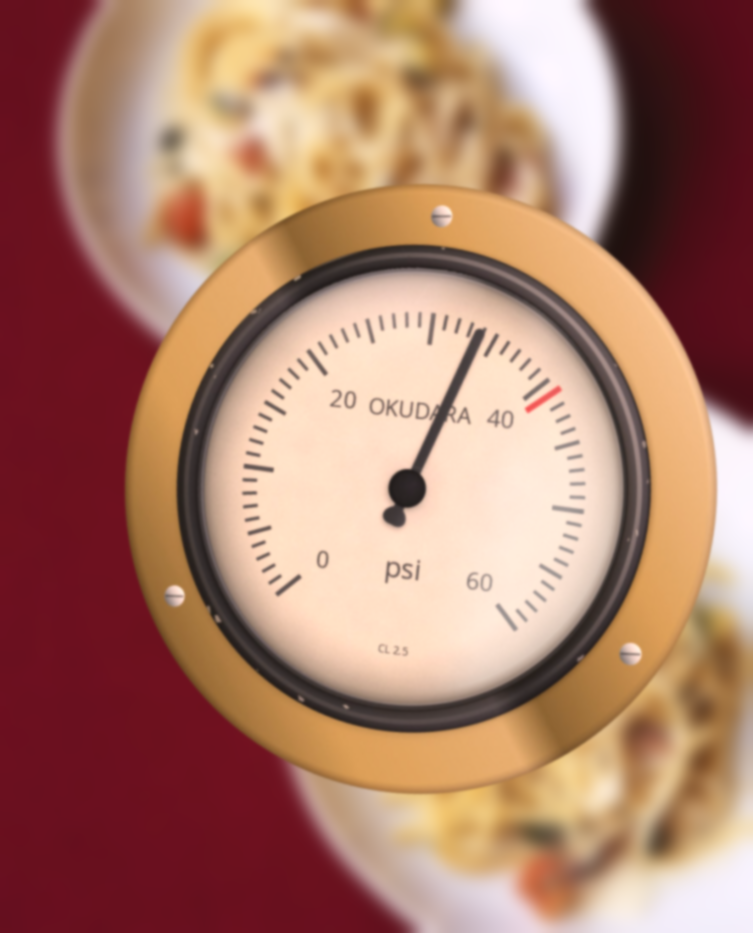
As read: 34 (psi)
